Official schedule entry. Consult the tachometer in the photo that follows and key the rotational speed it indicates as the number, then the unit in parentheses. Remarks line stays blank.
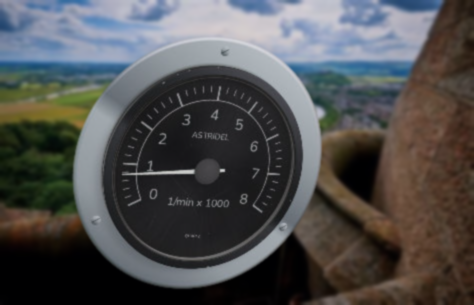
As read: 800 (rpm)
